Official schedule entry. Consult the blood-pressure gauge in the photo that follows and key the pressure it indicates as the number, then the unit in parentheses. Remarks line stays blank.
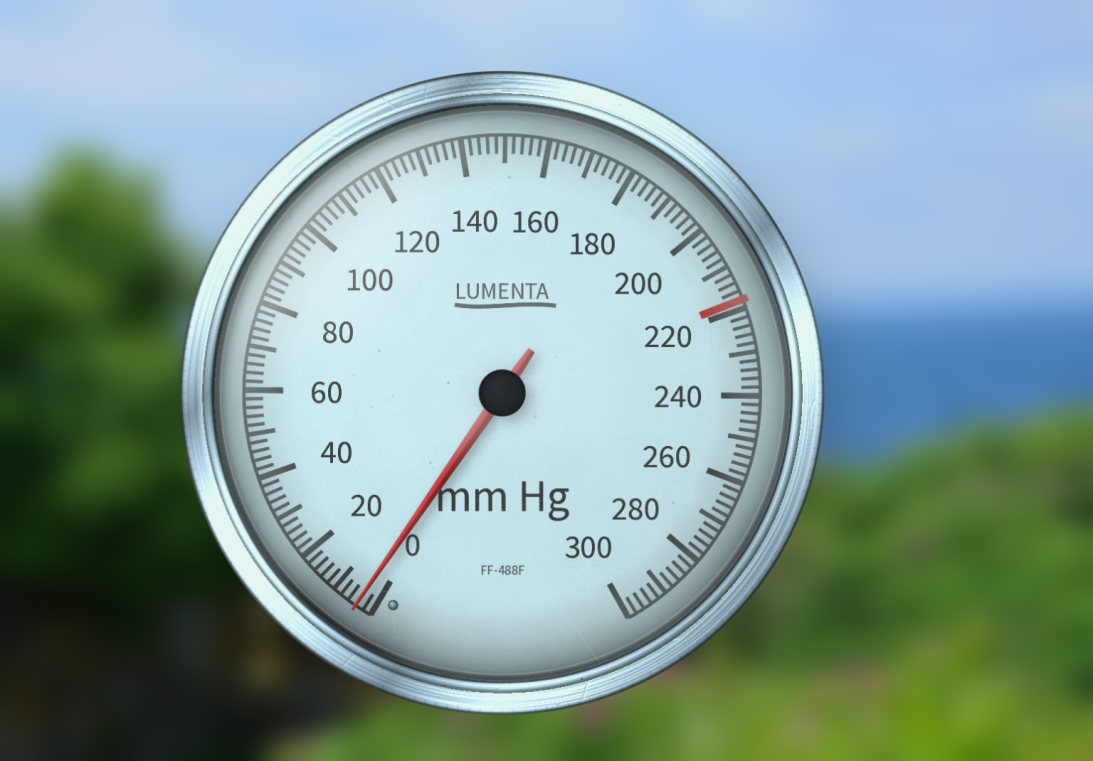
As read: 4 (mmHg)
